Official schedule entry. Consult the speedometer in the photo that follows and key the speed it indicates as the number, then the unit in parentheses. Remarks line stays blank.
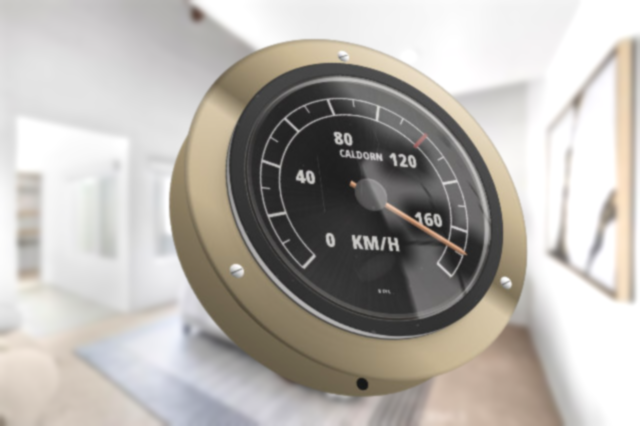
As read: 170 (km/h)
